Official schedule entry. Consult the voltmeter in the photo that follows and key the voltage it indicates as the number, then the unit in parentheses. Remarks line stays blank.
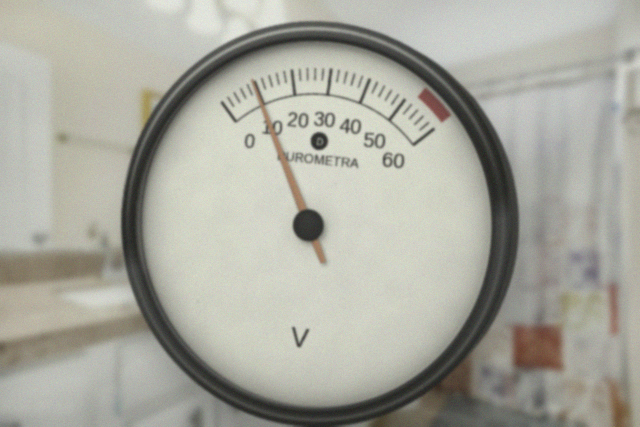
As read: 10 (V)
